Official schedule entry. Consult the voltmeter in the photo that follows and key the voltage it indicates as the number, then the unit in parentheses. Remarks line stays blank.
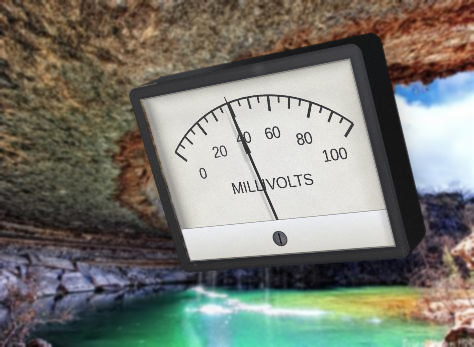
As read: 40 (mV)
